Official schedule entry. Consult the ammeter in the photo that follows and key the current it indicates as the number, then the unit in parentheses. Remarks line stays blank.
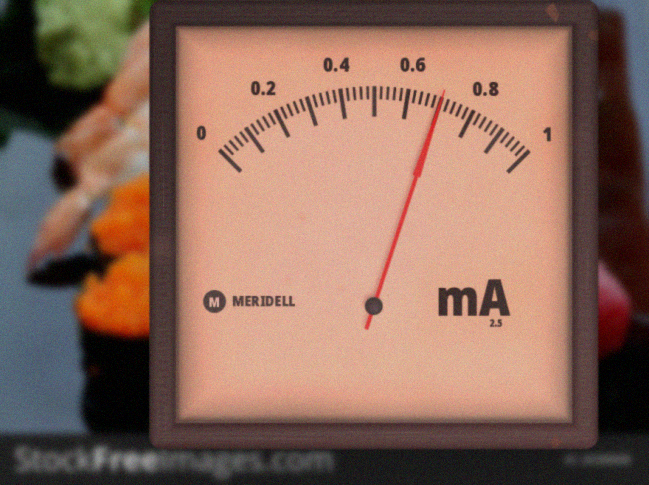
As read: 0.7 (mA)
